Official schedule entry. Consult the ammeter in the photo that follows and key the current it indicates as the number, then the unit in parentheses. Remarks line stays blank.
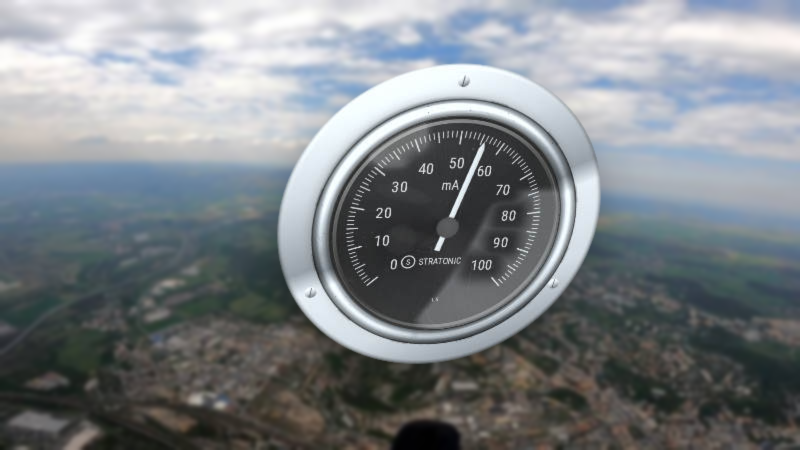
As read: 55 (mA)
